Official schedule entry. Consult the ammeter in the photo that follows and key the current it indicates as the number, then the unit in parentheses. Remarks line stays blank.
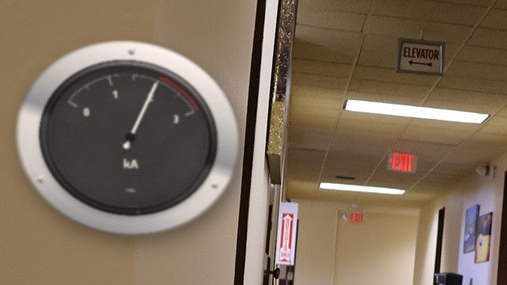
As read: 2 (kA)
